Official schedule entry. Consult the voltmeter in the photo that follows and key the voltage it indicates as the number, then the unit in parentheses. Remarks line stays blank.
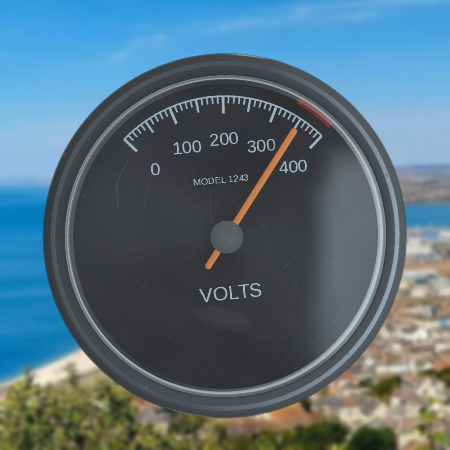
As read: 350 (V)
